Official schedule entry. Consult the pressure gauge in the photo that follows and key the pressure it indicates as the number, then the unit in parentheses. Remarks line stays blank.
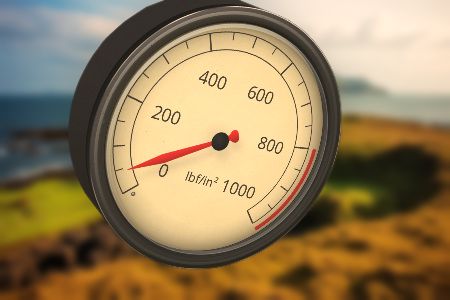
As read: 50 (psi)
